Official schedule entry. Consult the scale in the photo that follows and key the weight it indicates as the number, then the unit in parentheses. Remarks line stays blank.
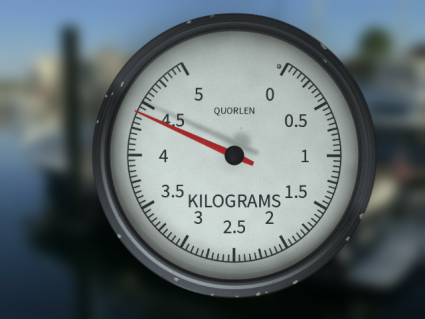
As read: 4.4 (kg)
